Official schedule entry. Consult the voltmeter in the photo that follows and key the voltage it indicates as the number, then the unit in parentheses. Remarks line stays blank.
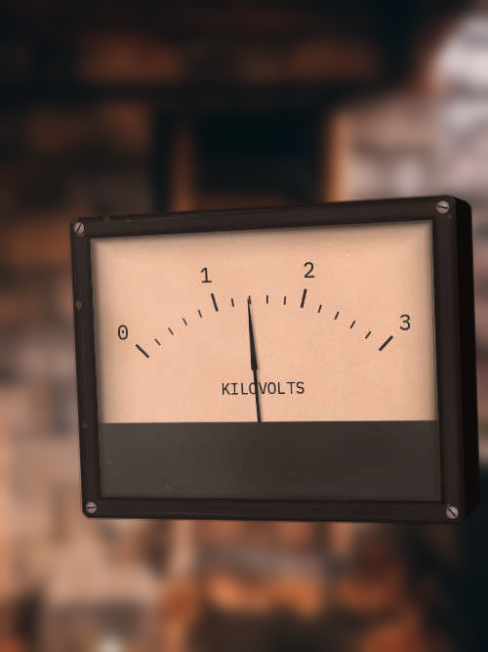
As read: 1.4 (kV)
